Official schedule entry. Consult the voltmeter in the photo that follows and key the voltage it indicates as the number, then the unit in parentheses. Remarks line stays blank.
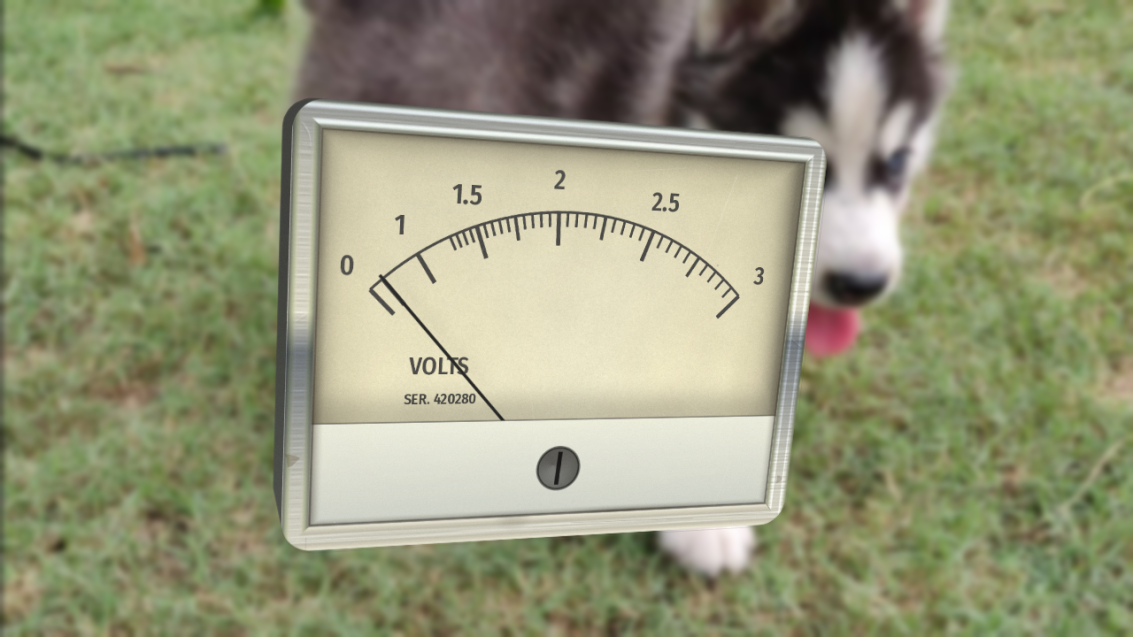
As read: 0.5 (V)
